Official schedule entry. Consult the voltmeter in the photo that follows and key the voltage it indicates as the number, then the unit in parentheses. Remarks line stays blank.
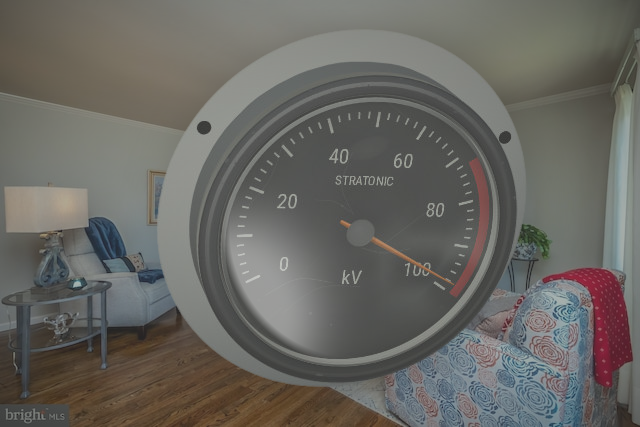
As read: 98 (kV)
